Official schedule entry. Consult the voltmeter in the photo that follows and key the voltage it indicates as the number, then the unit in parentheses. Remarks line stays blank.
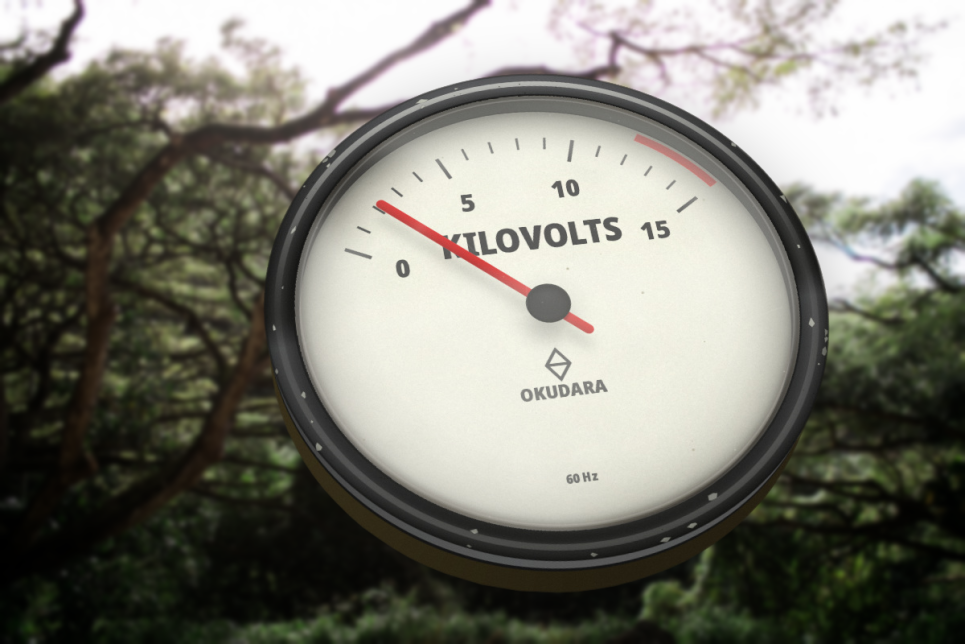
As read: 2 (kV)
